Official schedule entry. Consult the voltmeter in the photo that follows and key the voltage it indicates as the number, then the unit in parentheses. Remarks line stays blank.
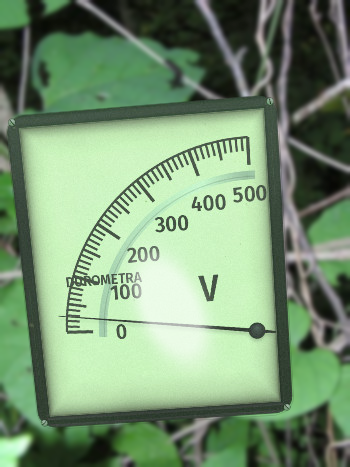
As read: 30 (V)
